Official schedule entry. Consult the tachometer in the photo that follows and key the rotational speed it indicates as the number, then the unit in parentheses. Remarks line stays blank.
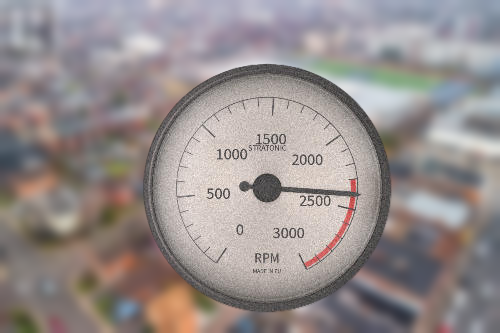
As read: 2400 (rpm)
